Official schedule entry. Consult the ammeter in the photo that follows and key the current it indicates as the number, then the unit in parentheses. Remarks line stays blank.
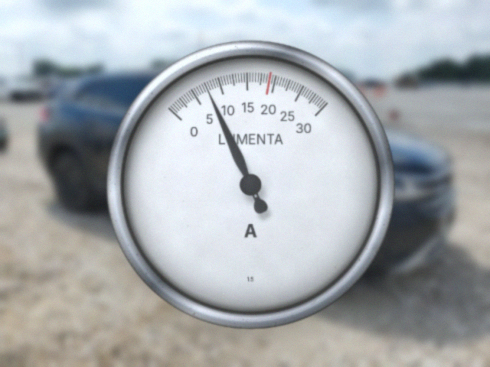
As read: 7.5 (A)
